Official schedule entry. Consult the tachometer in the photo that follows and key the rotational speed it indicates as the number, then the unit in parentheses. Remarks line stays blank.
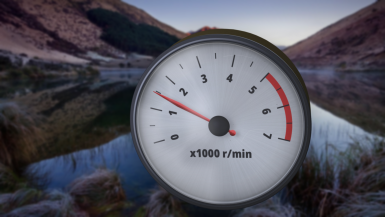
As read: 1500 (rpm)
